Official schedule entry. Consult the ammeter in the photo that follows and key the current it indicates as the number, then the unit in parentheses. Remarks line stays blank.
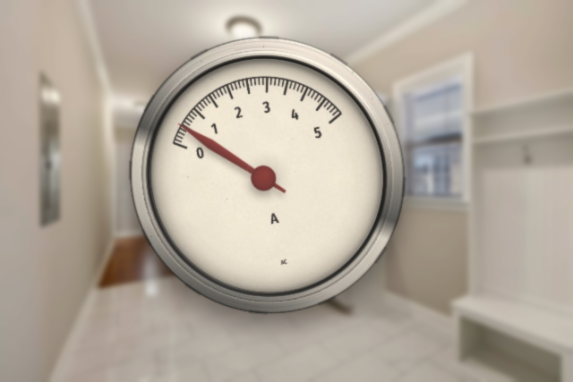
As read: 0.5 (A)
